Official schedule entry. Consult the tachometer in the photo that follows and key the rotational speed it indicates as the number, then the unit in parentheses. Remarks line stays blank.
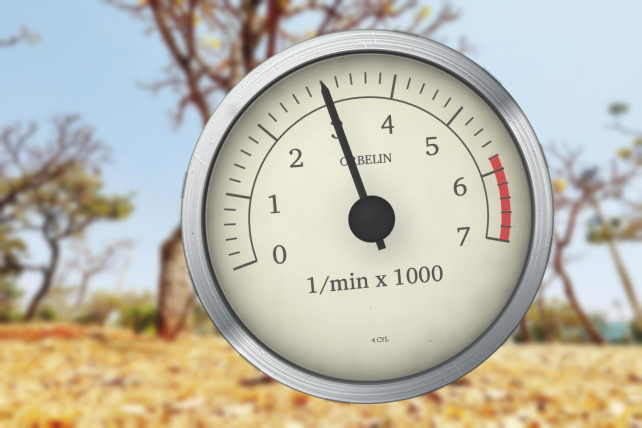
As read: 3000 (rpm)
